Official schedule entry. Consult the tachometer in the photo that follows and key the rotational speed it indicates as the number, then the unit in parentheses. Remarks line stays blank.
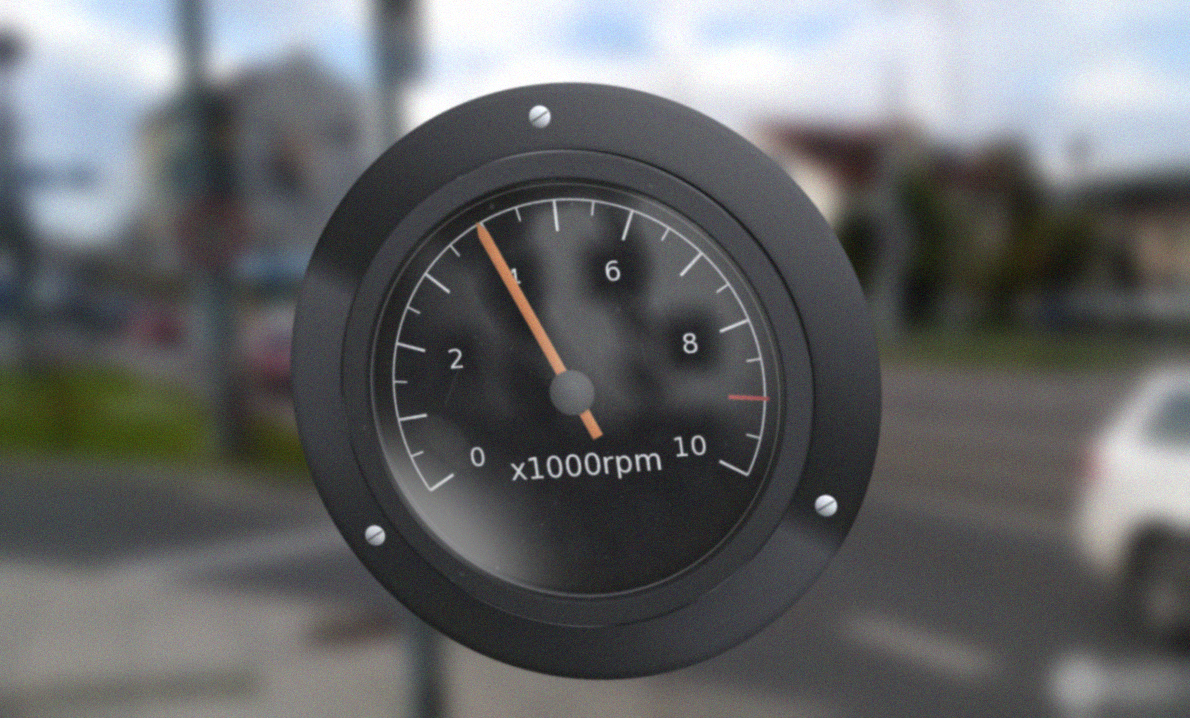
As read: 4000 (rpm)
